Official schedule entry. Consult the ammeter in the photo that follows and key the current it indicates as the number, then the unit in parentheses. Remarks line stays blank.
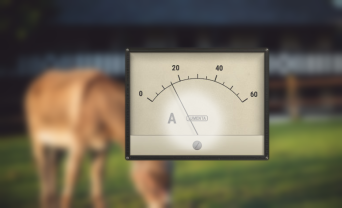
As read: 15 (A)
